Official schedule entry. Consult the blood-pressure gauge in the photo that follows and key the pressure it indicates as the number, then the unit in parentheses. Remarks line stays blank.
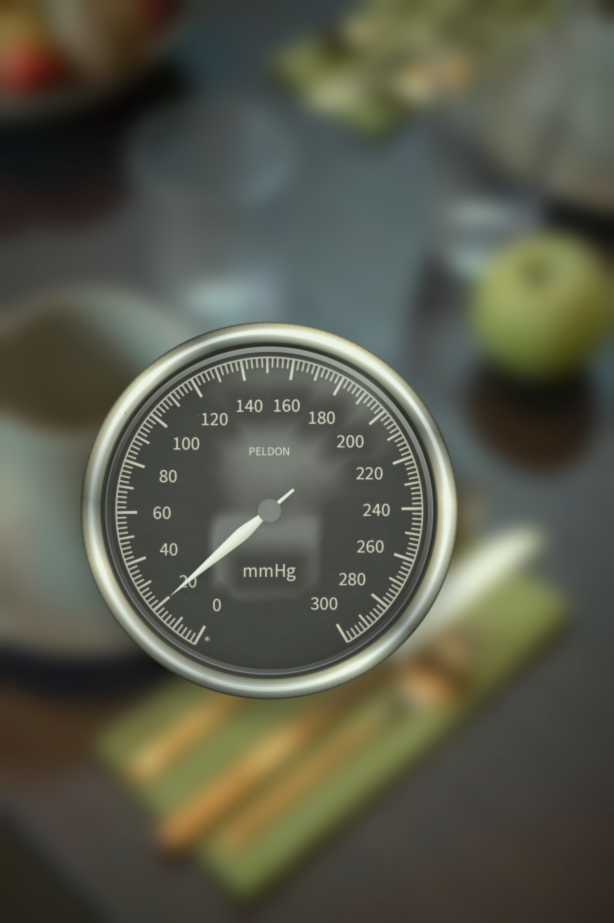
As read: 20 (mmHg)
